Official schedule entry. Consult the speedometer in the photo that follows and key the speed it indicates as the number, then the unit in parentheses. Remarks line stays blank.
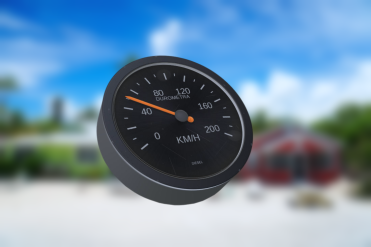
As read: 50 (km/h)
